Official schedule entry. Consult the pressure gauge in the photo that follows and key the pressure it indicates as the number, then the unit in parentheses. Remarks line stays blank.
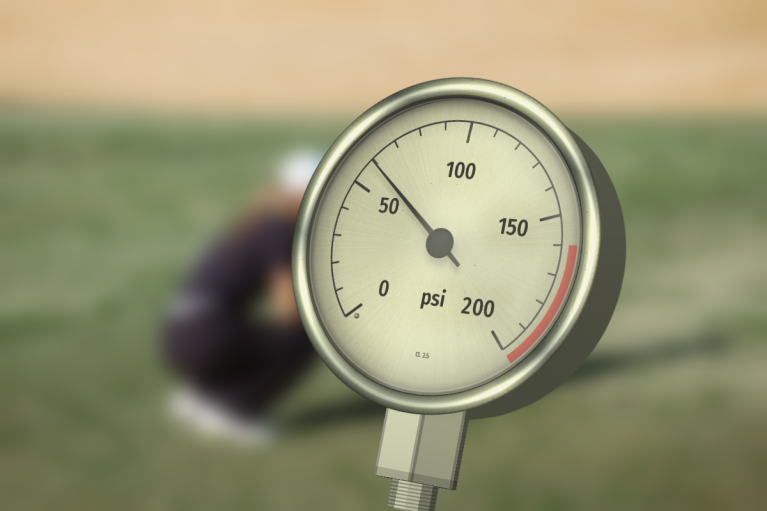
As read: 60 (psi)
